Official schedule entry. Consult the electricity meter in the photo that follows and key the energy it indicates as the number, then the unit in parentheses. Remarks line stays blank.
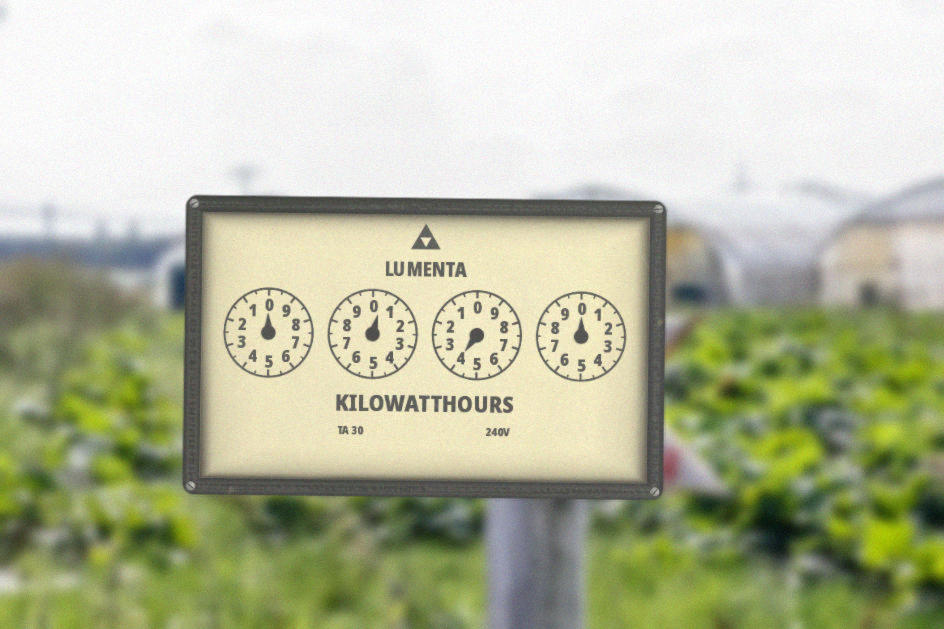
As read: 40 (kWh)
